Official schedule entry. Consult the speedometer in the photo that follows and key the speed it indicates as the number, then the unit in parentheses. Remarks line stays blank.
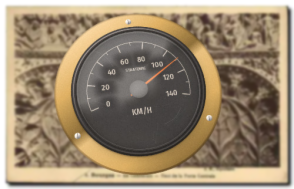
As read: 110 (km/h)
